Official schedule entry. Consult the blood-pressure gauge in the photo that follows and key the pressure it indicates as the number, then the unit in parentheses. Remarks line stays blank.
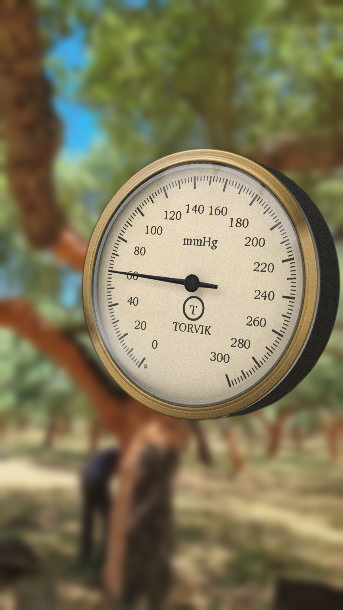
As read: 60 (mmHg)
